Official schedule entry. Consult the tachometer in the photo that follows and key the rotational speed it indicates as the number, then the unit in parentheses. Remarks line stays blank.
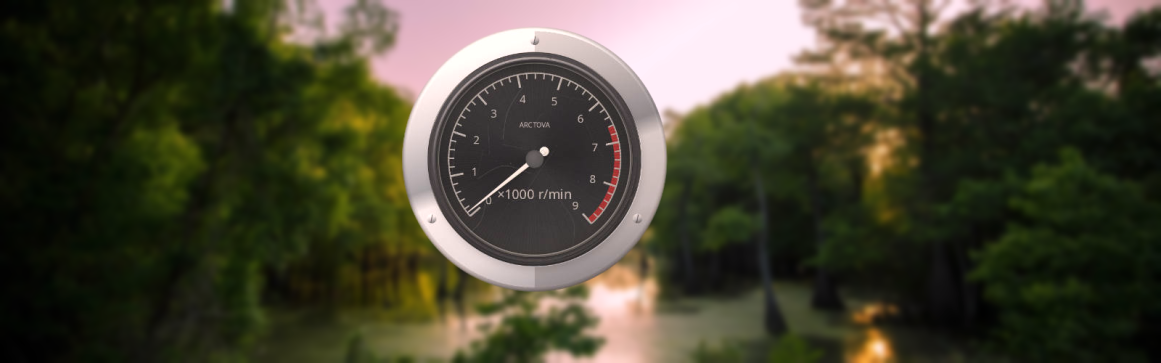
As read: 100 (rpm)
